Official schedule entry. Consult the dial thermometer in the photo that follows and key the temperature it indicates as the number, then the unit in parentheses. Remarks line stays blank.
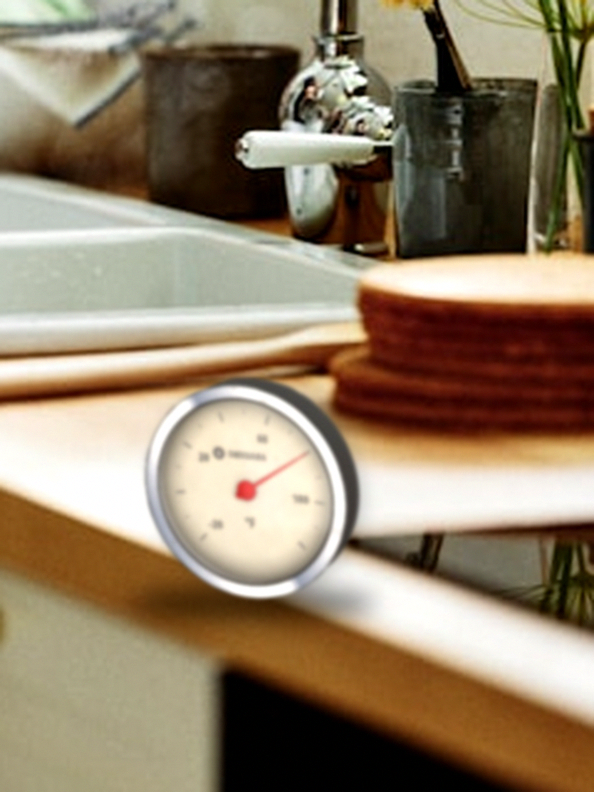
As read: 80 (°F)
